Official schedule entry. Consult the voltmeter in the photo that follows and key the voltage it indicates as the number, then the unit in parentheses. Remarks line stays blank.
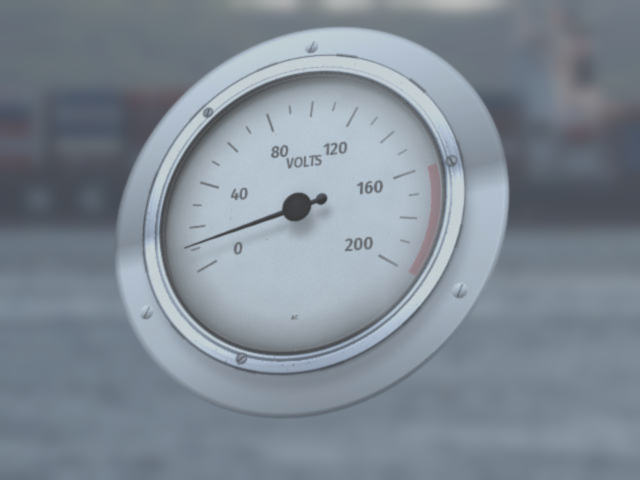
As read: 10 (V)
